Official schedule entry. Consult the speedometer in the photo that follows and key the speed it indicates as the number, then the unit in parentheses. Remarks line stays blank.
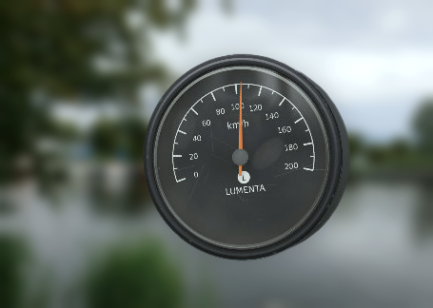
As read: 105 (km/h)
